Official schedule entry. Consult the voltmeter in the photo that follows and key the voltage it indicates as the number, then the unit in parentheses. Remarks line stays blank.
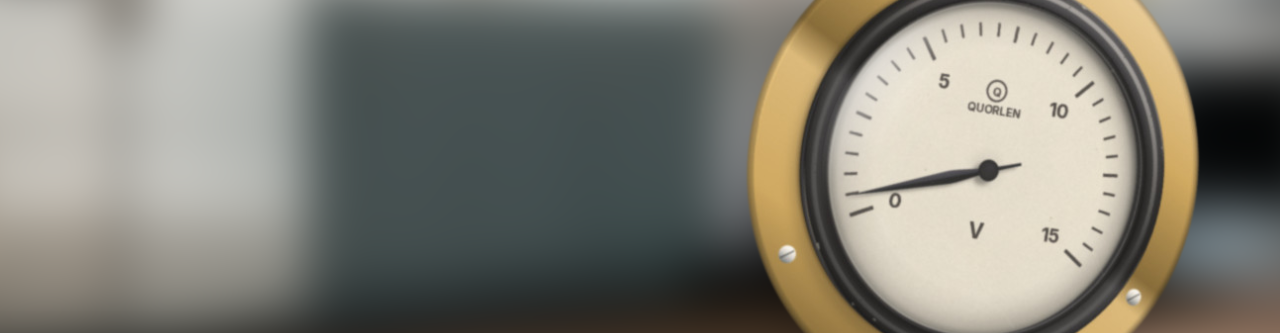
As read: 0.5 (V)
